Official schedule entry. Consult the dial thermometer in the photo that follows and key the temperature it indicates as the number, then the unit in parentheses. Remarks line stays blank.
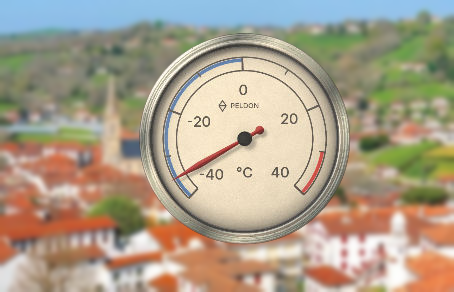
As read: -35 (°C)
